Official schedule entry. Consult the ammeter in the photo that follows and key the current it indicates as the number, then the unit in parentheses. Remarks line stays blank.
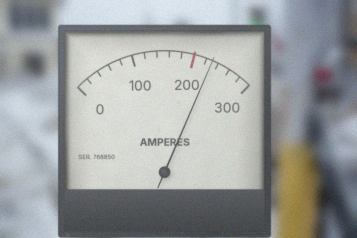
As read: 230 (A)
